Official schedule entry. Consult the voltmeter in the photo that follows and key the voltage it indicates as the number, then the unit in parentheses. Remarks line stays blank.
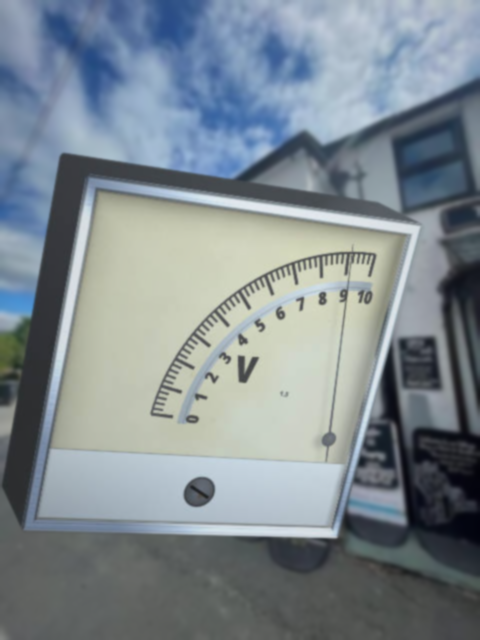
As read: 9 (V)
